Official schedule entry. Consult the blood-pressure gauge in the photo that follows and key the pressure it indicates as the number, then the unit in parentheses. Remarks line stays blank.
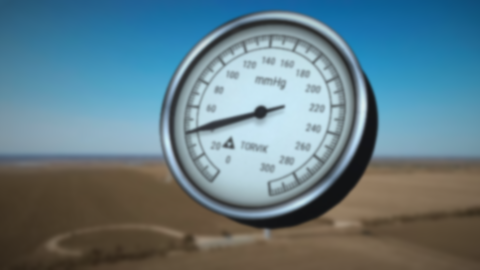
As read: 40 (mmHg)
